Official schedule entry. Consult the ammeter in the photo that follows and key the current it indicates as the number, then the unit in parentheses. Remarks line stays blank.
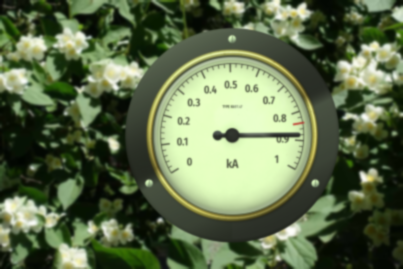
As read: 0.88 (kA)
